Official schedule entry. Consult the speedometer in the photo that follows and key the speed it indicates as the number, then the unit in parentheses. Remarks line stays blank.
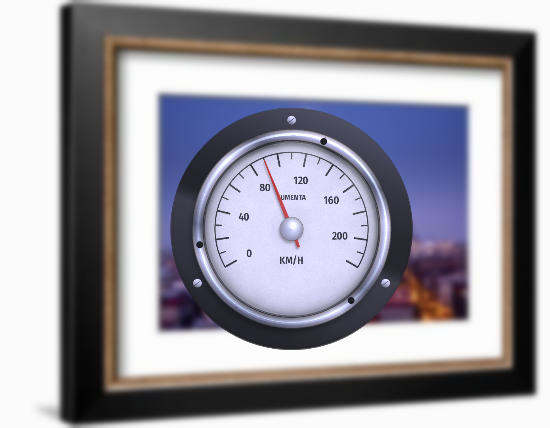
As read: 90 (km/h)
